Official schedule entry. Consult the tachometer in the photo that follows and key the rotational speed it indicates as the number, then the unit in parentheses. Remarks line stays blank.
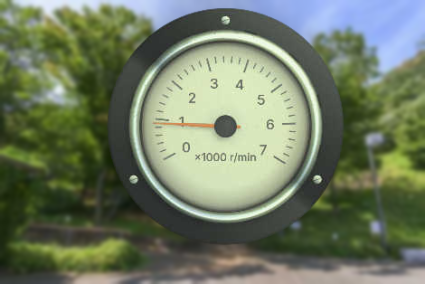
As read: 900 (rpm)
